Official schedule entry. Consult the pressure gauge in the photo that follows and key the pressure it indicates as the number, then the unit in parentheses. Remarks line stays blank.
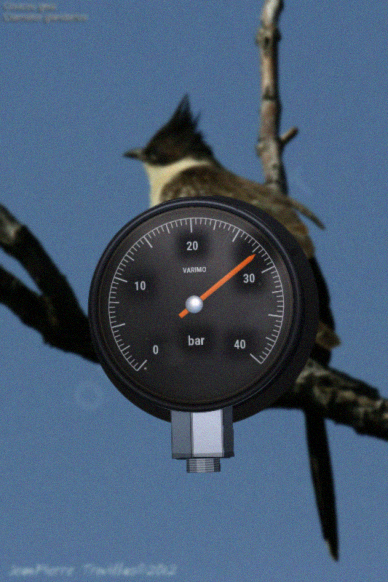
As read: 28 (bar)
